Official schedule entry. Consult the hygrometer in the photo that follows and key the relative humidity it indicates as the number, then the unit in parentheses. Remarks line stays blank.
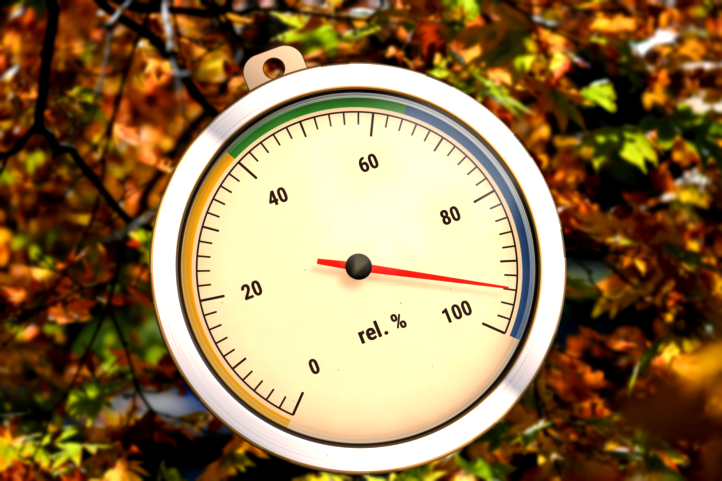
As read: 94 (%)
